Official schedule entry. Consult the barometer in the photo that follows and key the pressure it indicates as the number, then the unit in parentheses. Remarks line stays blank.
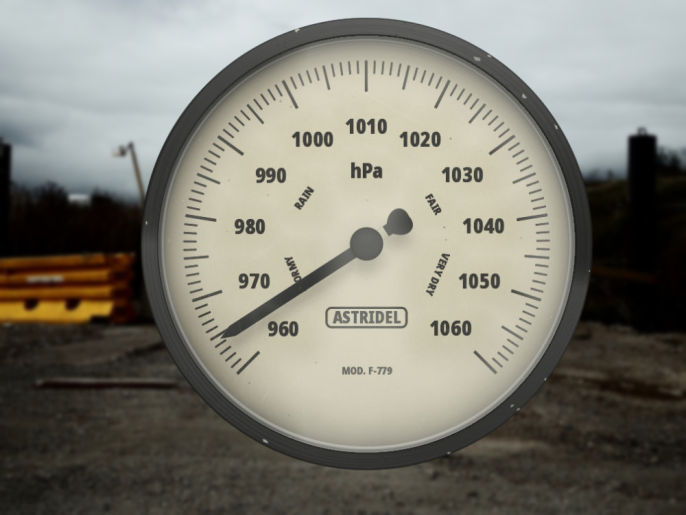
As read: 964.5 (hPa)
